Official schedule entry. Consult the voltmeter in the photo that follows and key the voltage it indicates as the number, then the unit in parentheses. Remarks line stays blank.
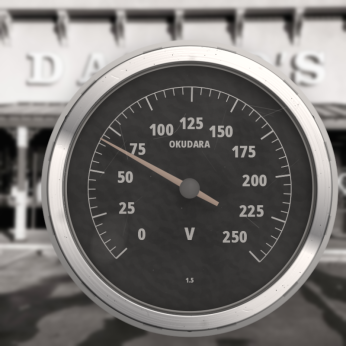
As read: 67.5 (V)
